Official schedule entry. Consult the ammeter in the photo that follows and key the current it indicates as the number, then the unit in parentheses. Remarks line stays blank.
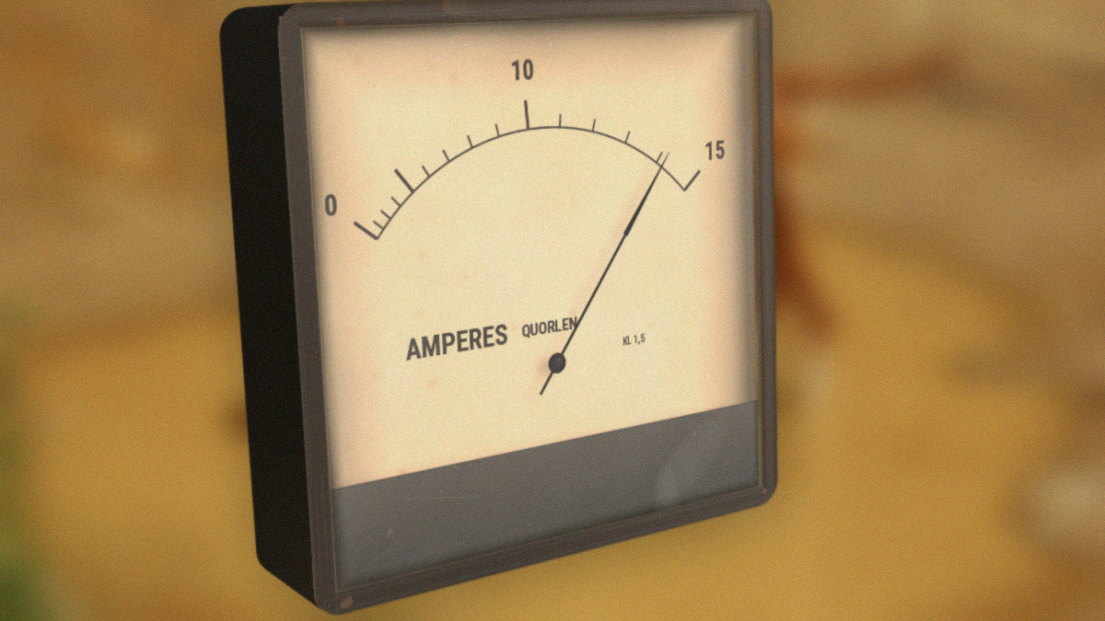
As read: 14 (A)
